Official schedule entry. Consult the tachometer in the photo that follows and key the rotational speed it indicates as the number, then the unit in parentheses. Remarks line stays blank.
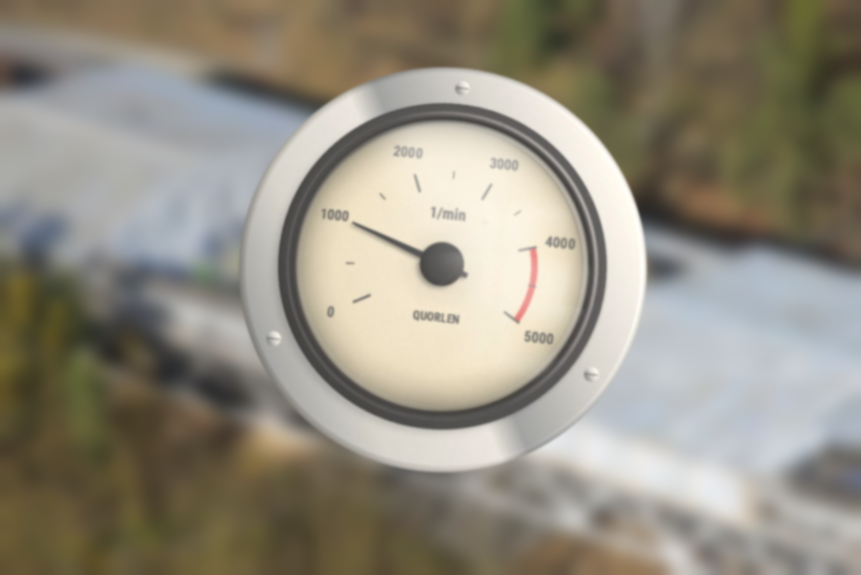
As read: 1000 (rpm)
